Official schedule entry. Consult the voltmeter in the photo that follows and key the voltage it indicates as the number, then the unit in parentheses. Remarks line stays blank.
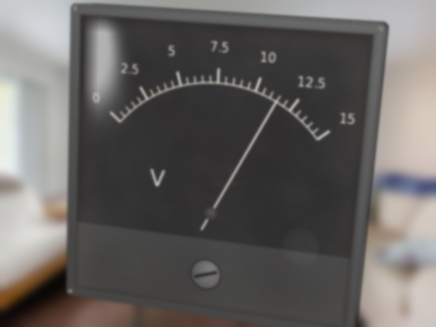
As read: 11.5 (V)
